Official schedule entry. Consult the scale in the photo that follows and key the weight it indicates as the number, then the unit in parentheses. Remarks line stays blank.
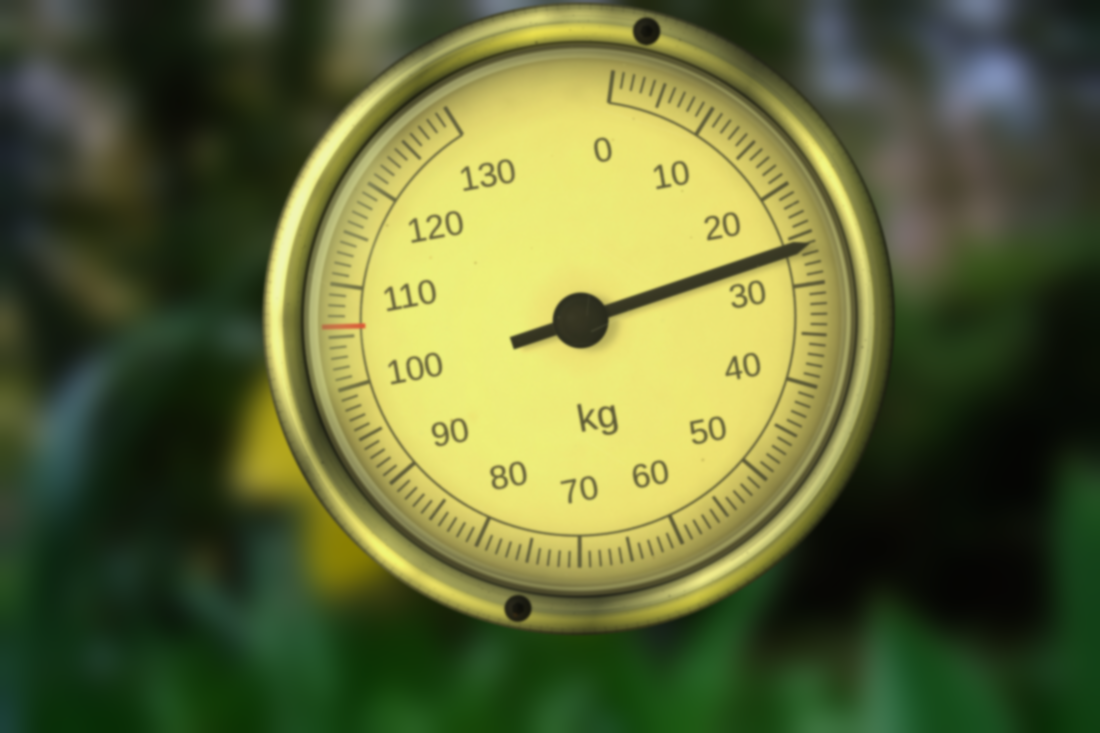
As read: 26 (kg)
